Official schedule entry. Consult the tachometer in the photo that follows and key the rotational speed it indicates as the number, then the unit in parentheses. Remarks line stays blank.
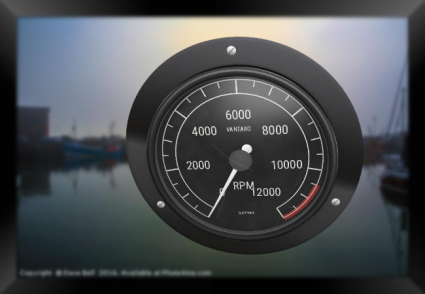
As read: 0 (rpm)
